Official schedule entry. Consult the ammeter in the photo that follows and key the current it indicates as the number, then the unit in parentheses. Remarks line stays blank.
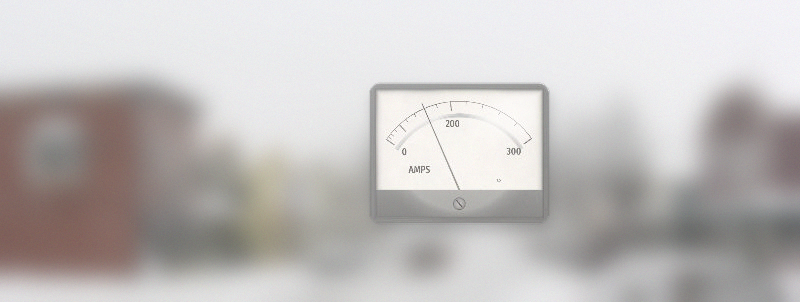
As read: 160 (A)
